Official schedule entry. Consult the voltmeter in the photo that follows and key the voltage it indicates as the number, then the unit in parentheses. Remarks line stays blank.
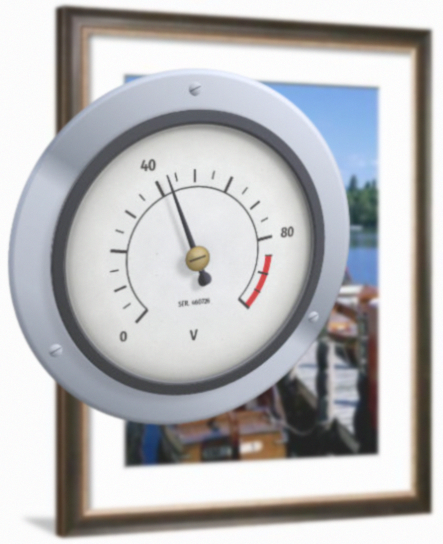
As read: 42.5 (V)
